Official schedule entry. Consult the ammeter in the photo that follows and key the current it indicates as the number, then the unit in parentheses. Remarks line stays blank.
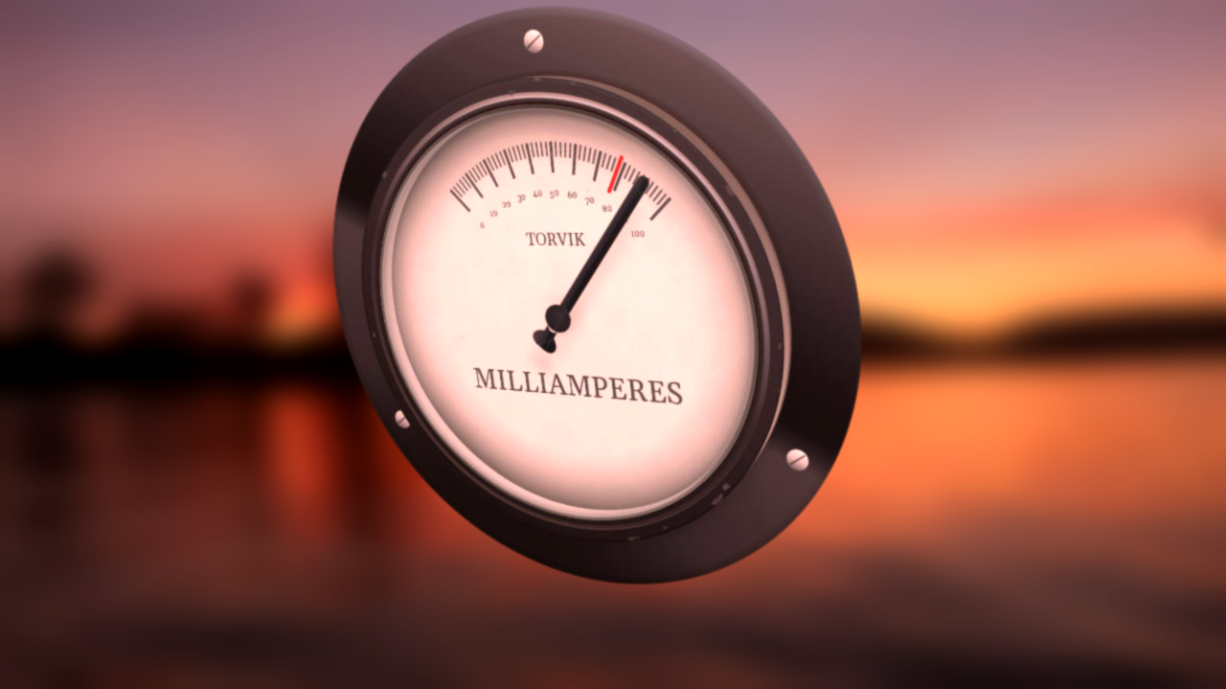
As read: 90 (mA)
